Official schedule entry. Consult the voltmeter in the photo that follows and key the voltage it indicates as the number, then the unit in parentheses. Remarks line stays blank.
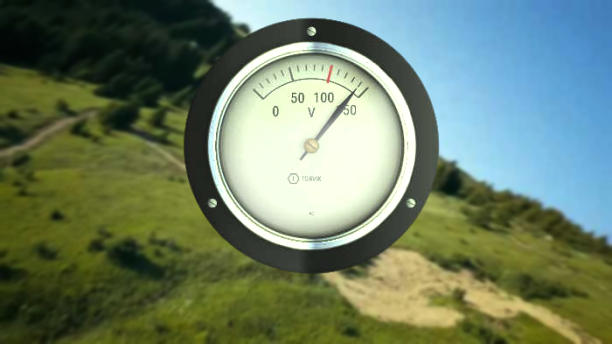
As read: 140 (V)
